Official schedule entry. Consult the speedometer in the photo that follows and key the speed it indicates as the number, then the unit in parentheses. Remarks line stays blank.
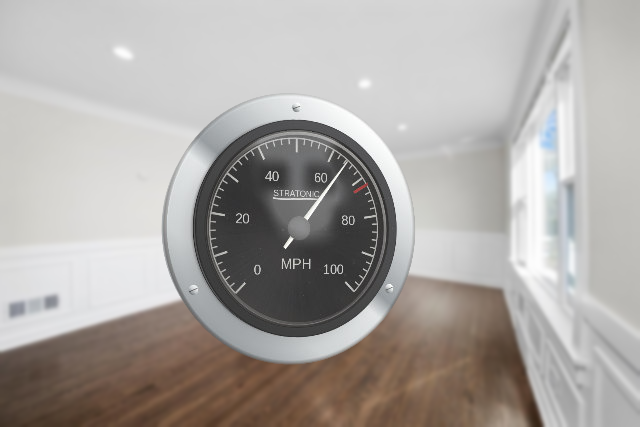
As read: 64 (mph)
